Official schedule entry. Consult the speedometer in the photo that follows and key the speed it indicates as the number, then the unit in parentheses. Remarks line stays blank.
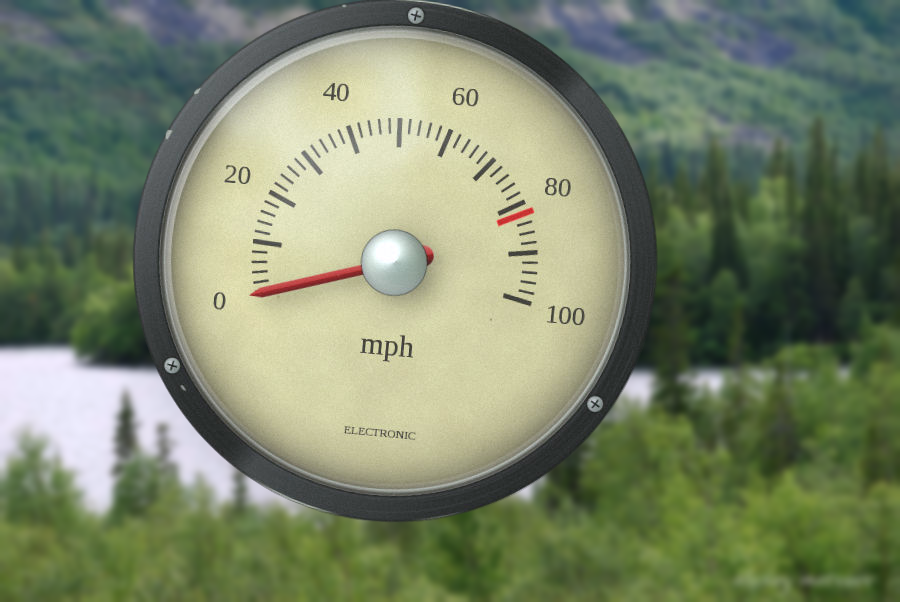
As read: 0 (mph)
